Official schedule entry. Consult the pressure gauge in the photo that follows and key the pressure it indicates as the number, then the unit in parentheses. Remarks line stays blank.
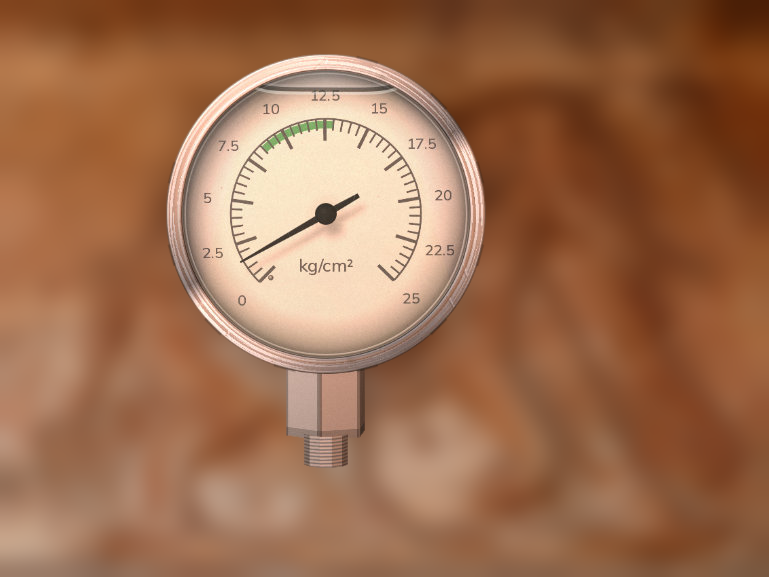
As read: 1.5 (kg/cm²)
